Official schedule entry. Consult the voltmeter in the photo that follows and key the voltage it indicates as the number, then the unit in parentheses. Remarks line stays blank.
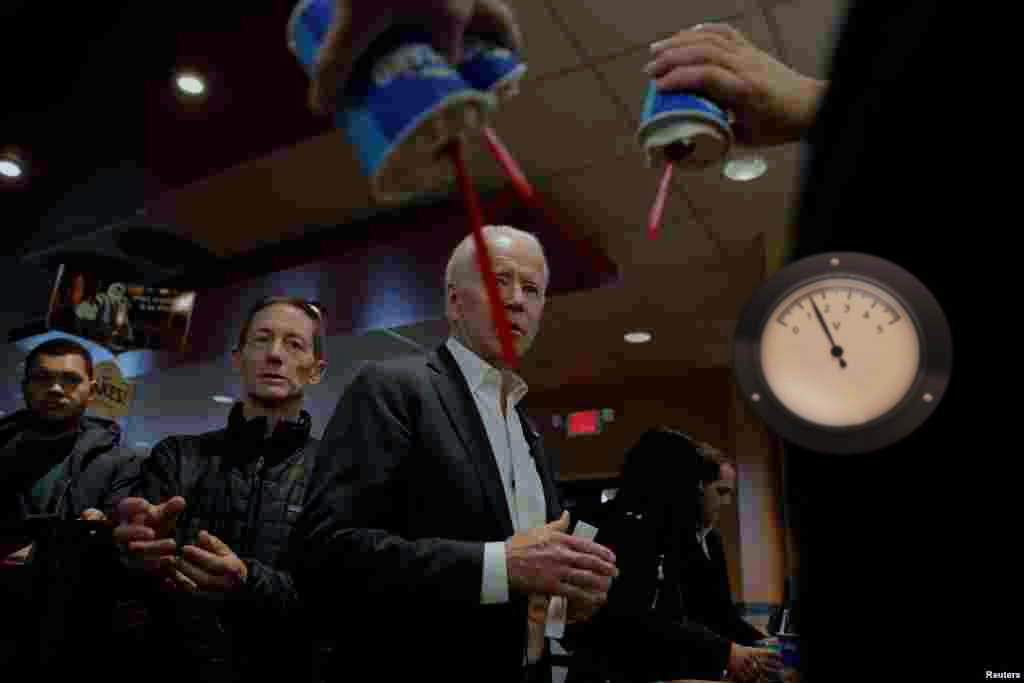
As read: 1.5 (V)
